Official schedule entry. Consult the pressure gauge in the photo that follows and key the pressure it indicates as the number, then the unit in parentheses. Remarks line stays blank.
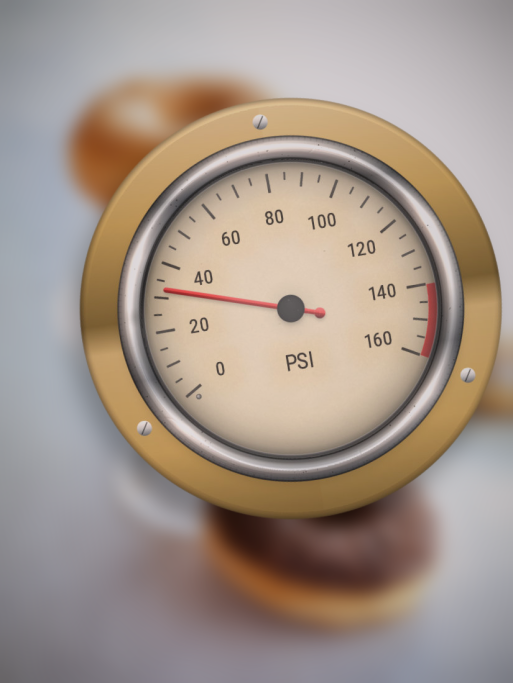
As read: 32.5 (psi)
